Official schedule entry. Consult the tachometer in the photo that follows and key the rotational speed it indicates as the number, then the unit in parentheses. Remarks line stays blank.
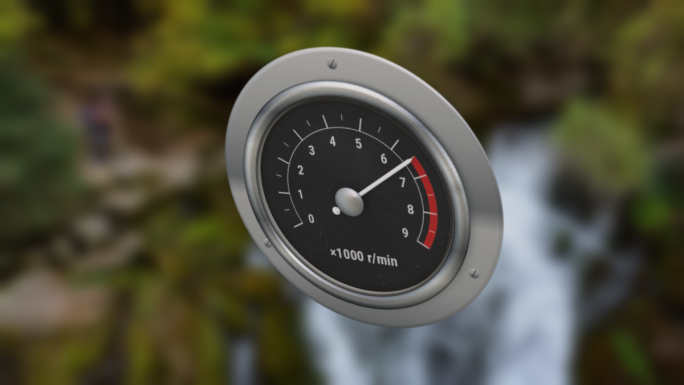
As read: 6500 (rpm)
